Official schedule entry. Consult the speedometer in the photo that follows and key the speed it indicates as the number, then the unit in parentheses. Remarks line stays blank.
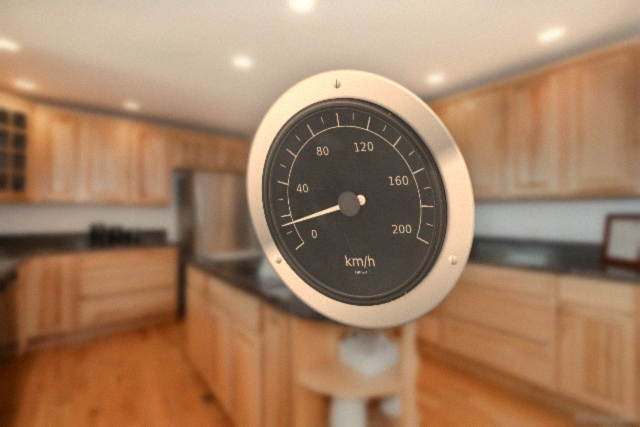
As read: 15 (km/h)
